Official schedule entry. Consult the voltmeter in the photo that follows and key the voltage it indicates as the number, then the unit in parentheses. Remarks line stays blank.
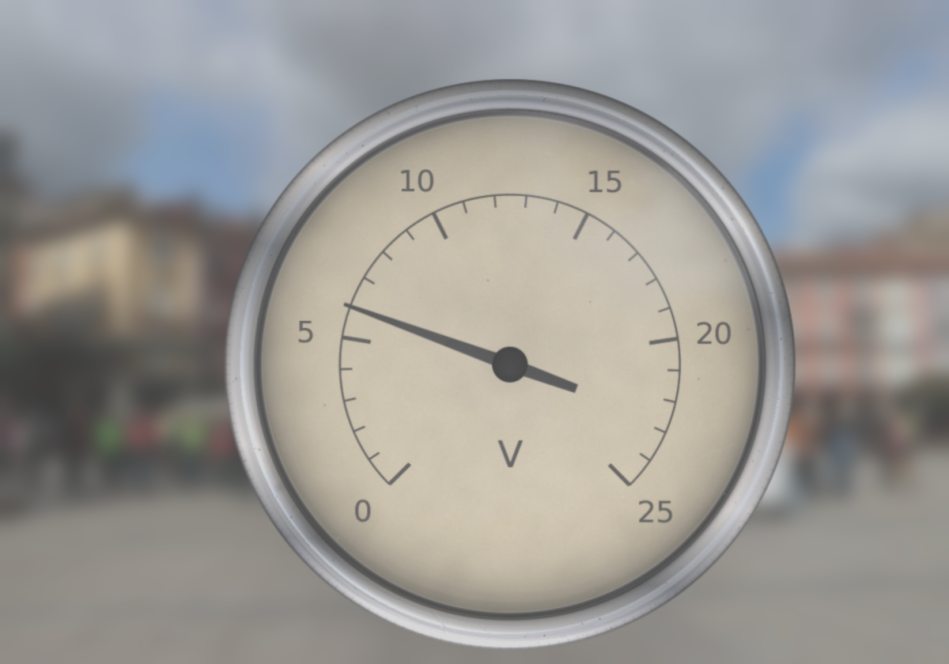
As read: 6 (V)
